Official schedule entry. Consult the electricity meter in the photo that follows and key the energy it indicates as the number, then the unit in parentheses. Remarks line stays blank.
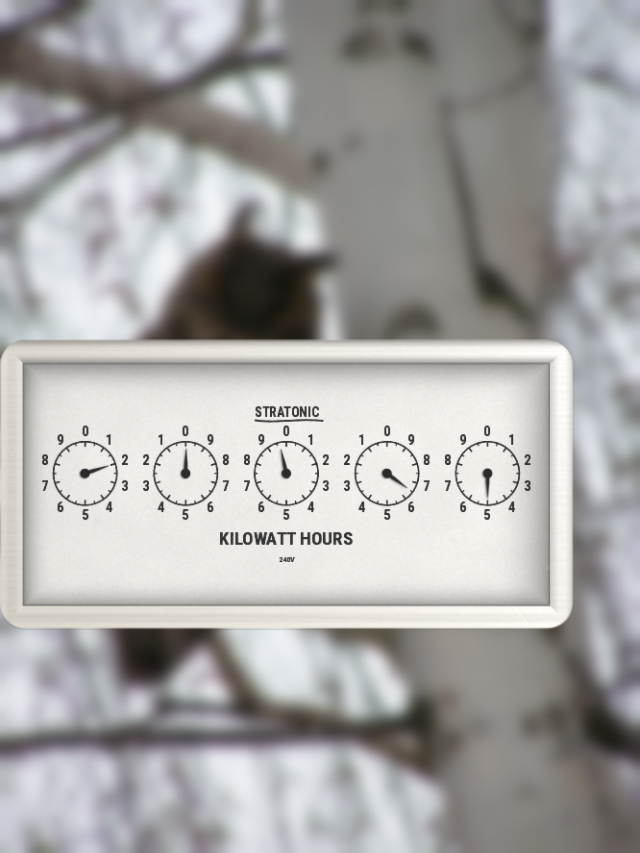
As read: 19965 (kWh)
